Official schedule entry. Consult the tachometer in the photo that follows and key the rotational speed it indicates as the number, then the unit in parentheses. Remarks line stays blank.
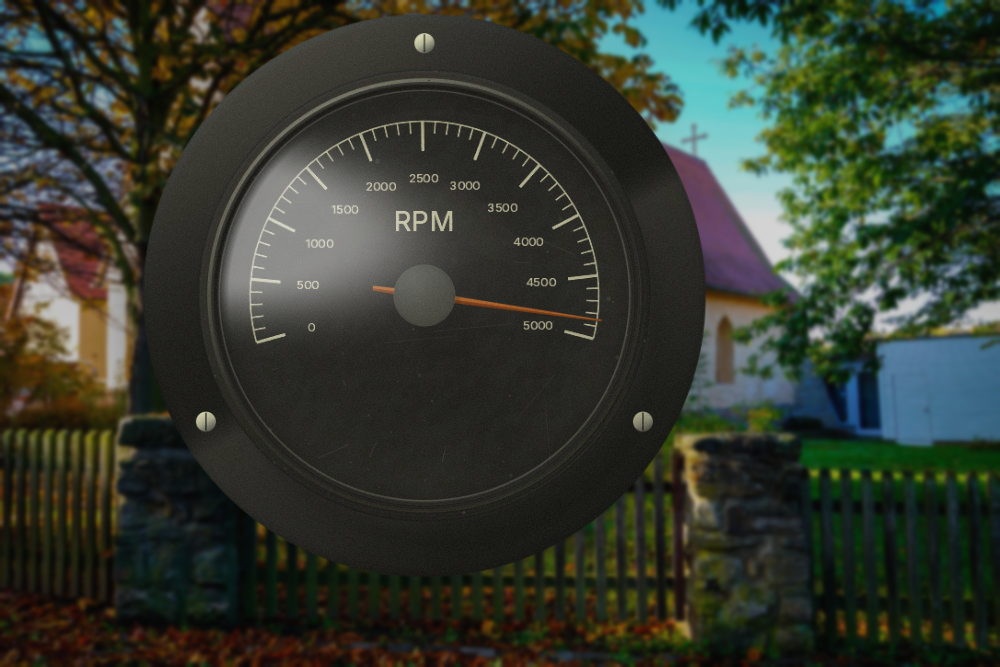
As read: 4850 (rpm)
